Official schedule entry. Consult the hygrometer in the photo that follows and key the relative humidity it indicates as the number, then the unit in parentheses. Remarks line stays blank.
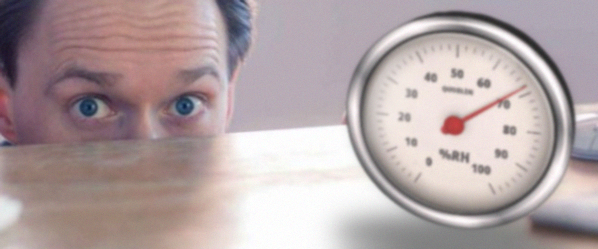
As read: 68 (%)
